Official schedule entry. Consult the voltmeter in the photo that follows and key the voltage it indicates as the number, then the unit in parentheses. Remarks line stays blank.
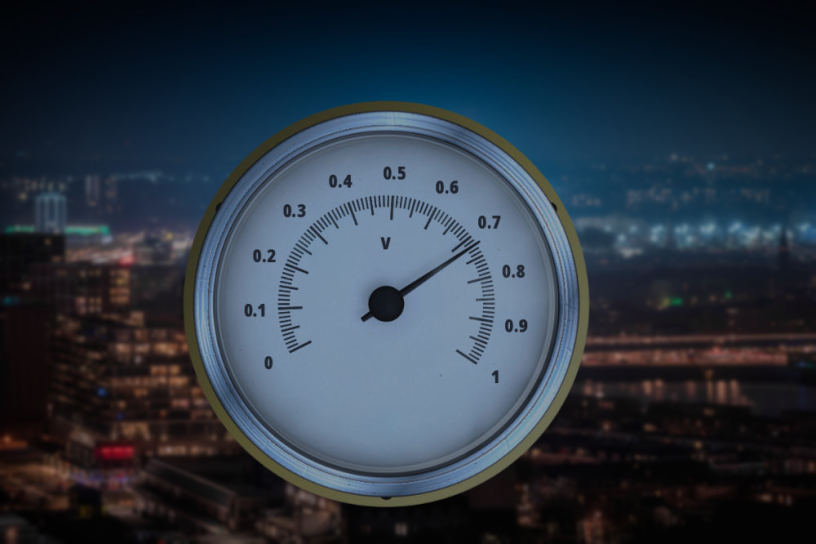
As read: 0.72 (V)
